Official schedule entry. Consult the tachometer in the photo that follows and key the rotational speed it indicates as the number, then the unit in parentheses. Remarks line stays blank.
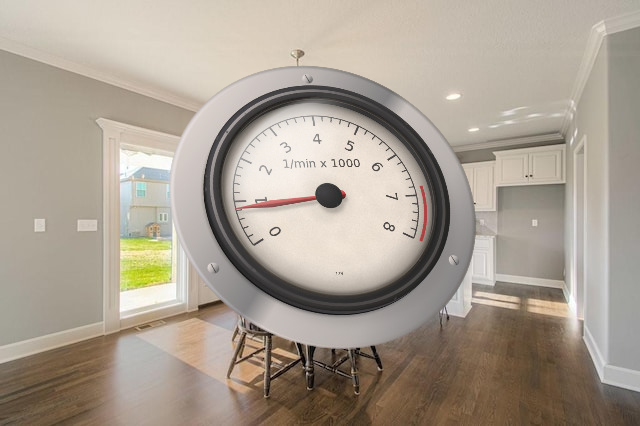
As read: 800 (rpm)
